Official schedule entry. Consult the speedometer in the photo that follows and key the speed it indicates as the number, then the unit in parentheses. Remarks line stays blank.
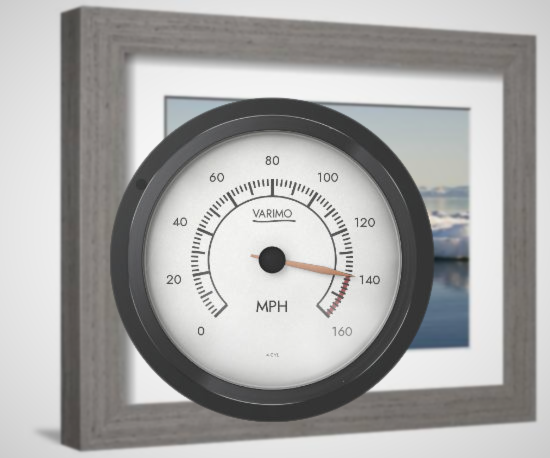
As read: 140 (mph)
